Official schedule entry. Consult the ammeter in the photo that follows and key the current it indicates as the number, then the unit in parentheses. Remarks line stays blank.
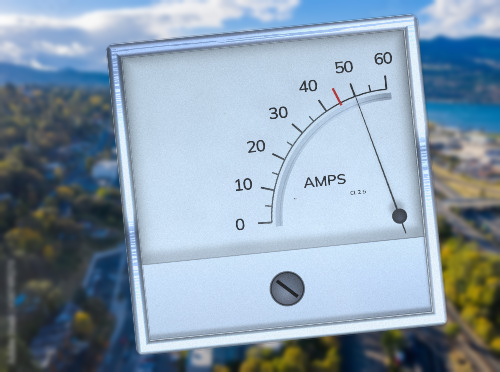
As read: 50 (A)
